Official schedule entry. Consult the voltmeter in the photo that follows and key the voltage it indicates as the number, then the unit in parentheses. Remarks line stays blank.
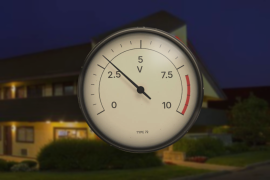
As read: 3 (V)
